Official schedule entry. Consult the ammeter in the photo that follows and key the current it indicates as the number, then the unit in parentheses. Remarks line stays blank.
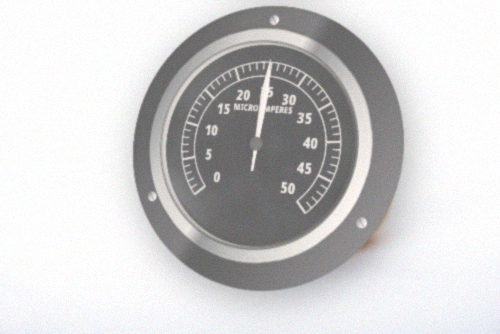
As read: 25 (µA)
